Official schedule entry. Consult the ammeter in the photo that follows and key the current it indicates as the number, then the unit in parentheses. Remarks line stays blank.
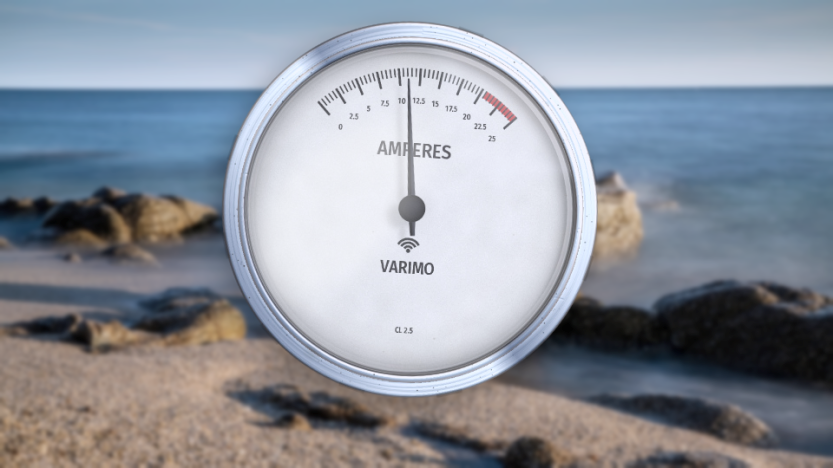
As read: 11 (A)
